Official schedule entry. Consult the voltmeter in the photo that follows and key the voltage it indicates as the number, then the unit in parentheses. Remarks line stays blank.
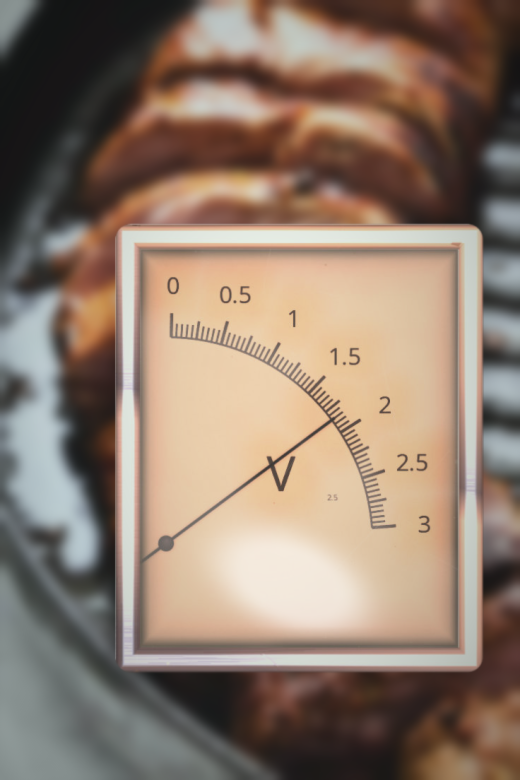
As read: 1.85 (V)
